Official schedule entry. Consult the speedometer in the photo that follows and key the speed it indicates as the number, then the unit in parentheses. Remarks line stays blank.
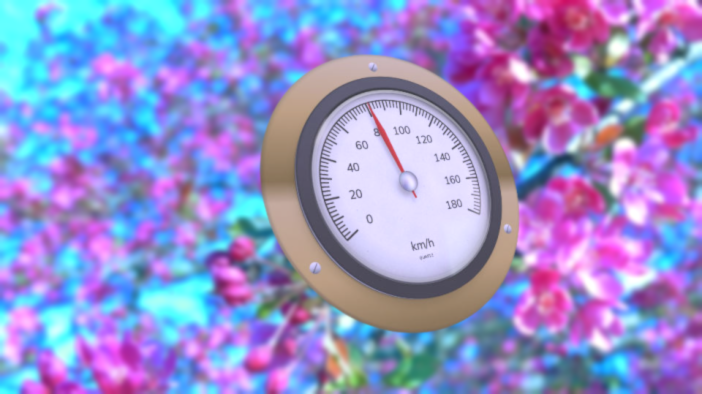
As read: 80 (km/h)
